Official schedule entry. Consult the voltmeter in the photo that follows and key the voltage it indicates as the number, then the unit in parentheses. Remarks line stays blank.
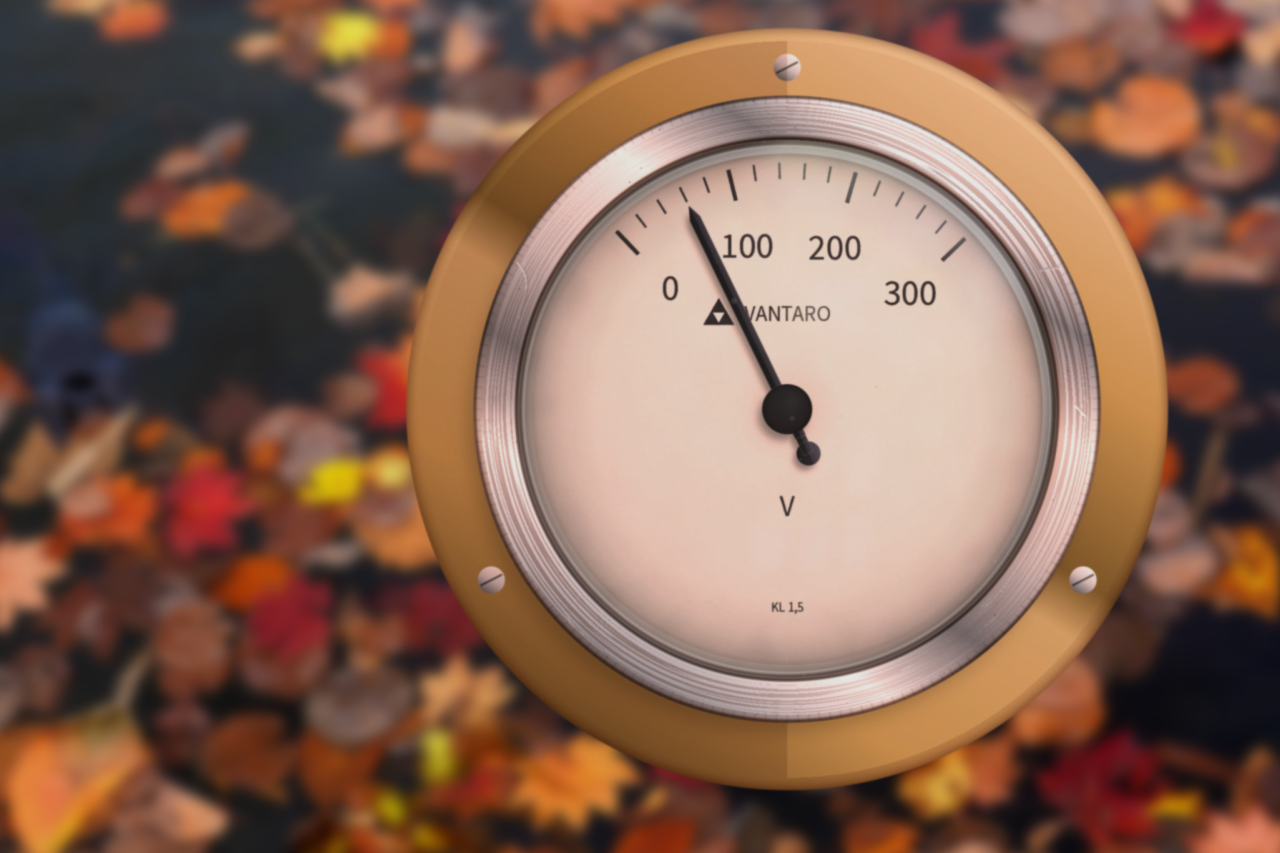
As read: 60 (V)
